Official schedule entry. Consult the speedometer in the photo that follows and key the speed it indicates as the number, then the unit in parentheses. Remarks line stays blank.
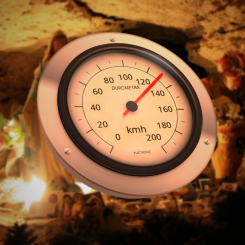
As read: 130 (km/h)
